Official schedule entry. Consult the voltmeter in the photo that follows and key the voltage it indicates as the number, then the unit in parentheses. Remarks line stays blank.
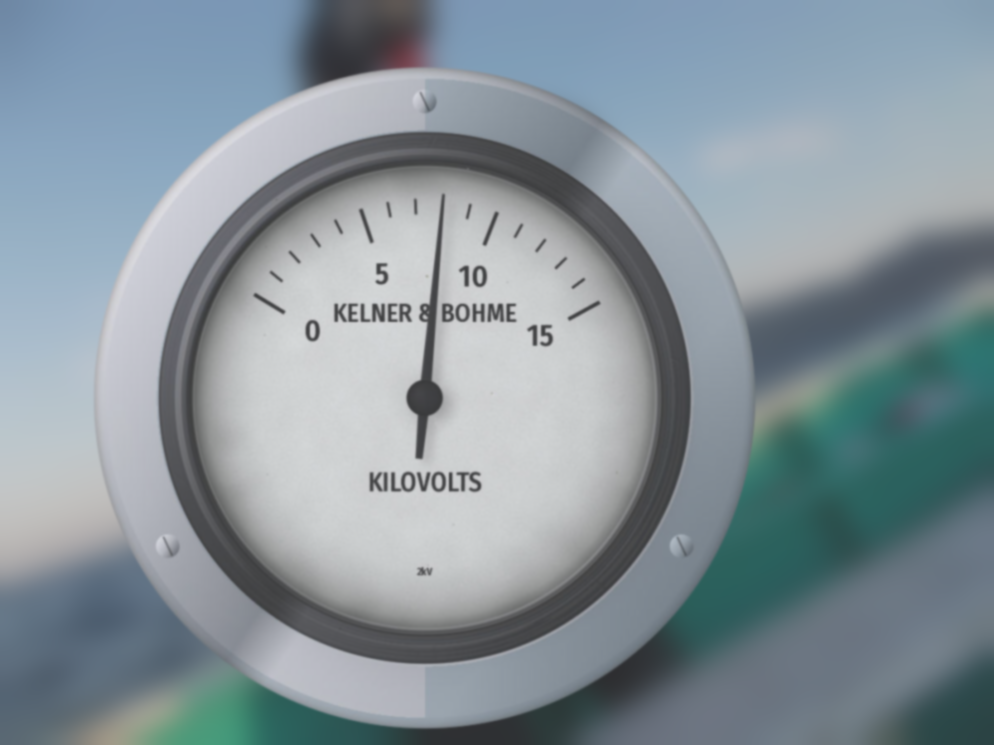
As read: 8 (kV)
